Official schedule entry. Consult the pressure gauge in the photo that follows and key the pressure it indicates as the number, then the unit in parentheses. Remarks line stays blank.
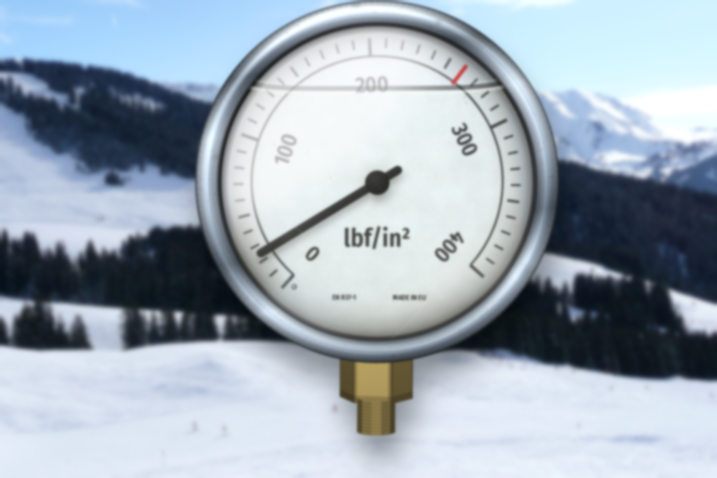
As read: 25 (psi)
